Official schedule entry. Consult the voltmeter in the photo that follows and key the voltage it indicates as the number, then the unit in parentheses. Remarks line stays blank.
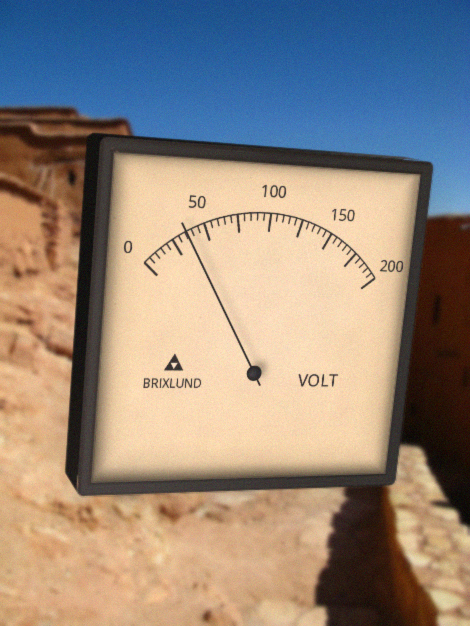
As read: 35 (V)
